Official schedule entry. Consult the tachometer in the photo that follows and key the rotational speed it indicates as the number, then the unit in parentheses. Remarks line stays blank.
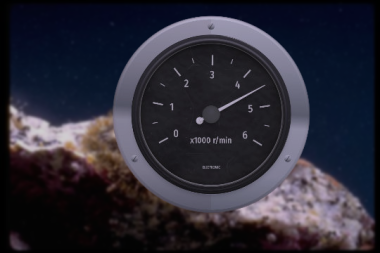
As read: 4500 (rpm)
